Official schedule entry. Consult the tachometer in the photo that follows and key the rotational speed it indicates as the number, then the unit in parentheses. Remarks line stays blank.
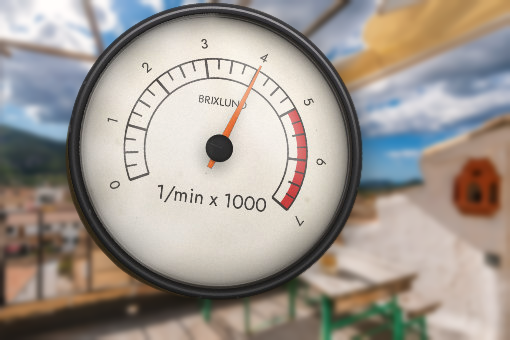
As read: 4000 (rpm)
